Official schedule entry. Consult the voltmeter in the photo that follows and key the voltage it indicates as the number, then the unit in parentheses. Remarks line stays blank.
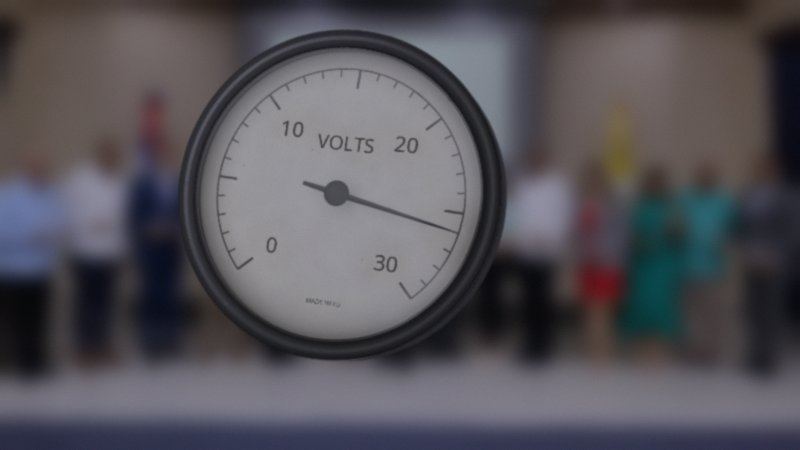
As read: 26 (V)
